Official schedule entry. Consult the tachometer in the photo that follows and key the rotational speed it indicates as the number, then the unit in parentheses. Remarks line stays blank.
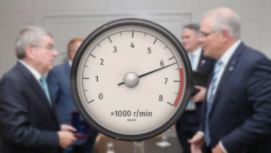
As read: 6250 (rpm)
